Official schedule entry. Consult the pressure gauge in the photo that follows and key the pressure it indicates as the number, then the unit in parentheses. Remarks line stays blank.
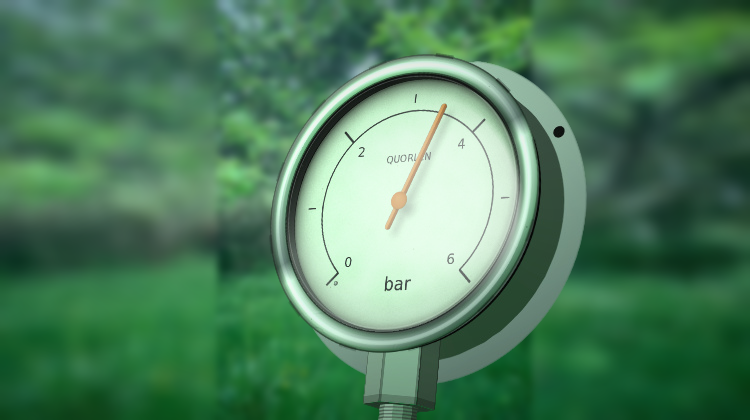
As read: 3.5 (bar)
